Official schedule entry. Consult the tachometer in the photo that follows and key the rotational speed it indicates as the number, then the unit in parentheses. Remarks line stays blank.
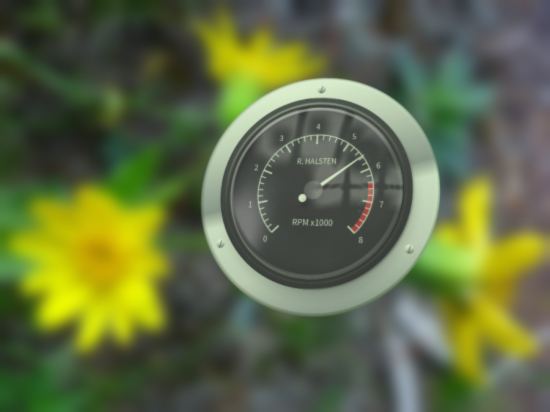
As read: 5600 (rpm)
